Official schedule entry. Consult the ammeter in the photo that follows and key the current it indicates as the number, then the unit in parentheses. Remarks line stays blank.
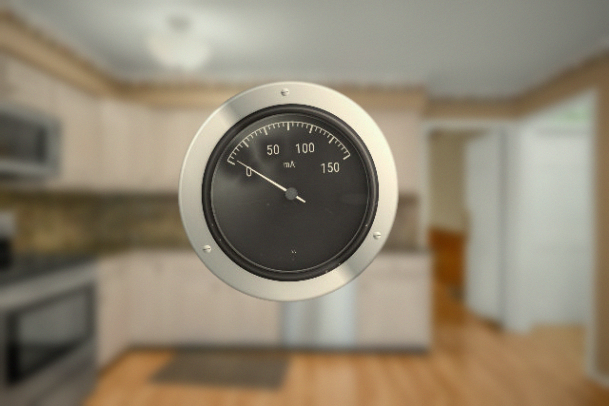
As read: 5 (mA)
